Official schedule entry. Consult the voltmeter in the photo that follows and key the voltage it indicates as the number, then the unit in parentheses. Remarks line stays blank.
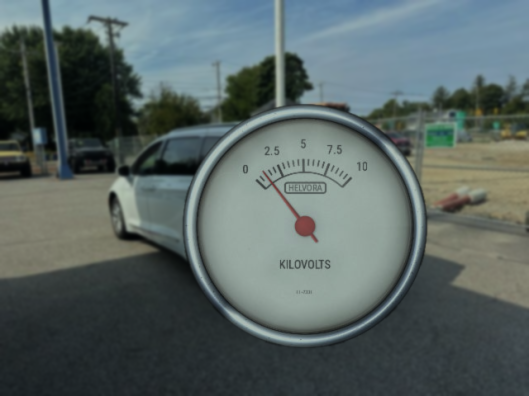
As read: 1 (kV)
